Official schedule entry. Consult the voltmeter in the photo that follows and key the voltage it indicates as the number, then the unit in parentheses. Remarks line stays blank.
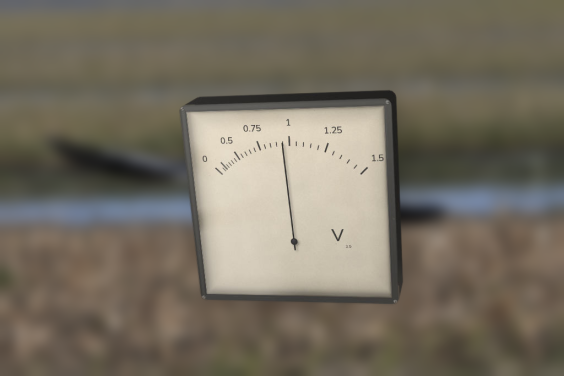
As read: 0.95 (V)
